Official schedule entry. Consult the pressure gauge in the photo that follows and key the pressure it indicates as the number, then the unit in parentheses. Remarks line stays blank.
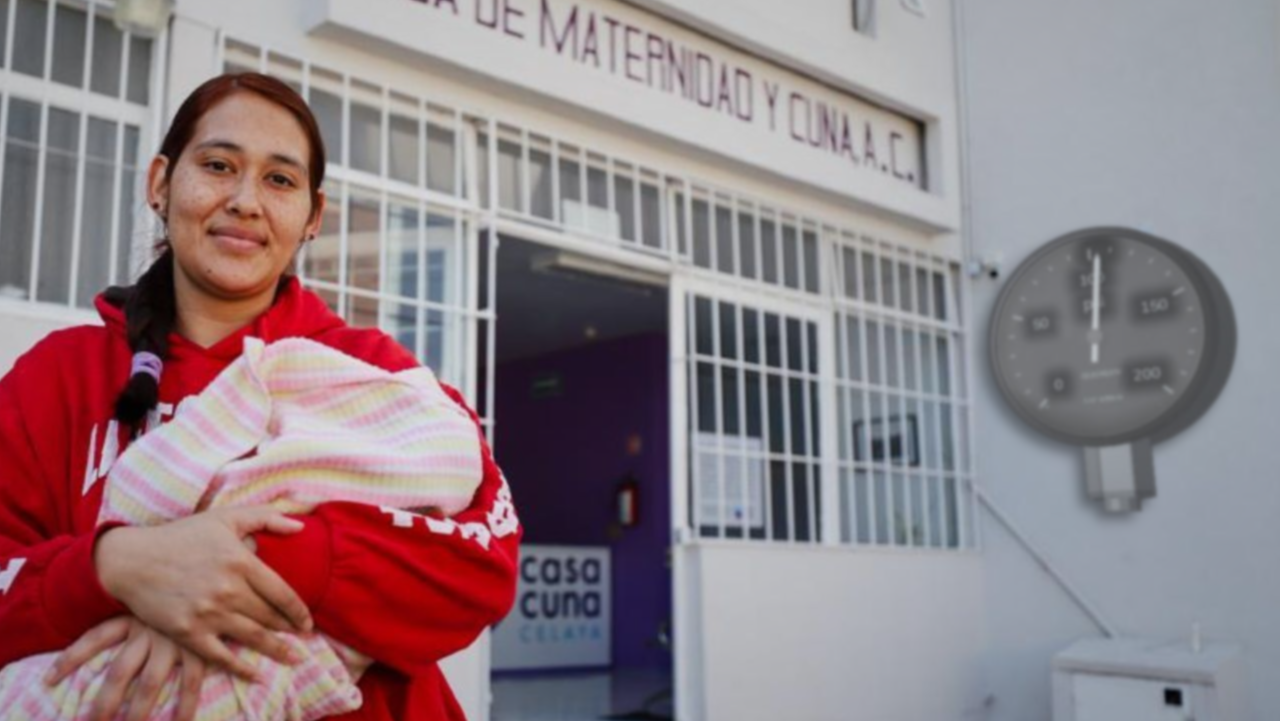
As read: 105 (psi)
